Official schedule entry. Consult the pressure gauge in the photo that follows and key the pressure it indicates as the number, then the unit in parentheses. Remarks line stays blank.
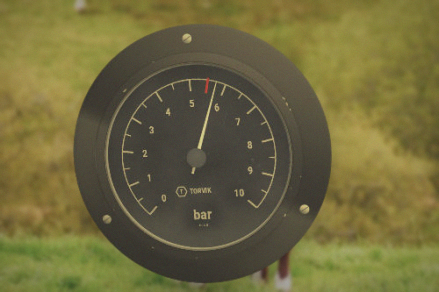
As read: 5.75 (bar)
